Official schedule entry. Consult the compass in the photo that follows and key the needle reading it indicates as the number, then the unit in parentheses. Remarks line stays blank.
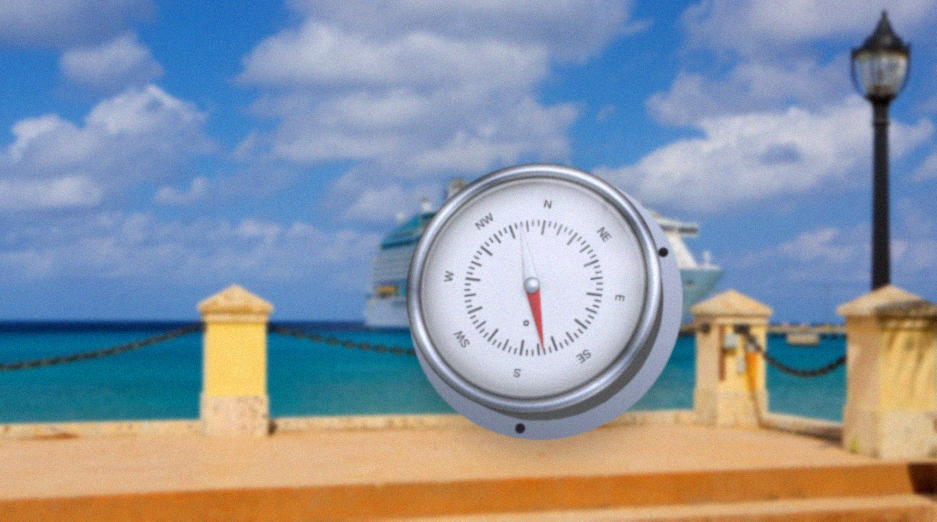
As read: 160 (°)
